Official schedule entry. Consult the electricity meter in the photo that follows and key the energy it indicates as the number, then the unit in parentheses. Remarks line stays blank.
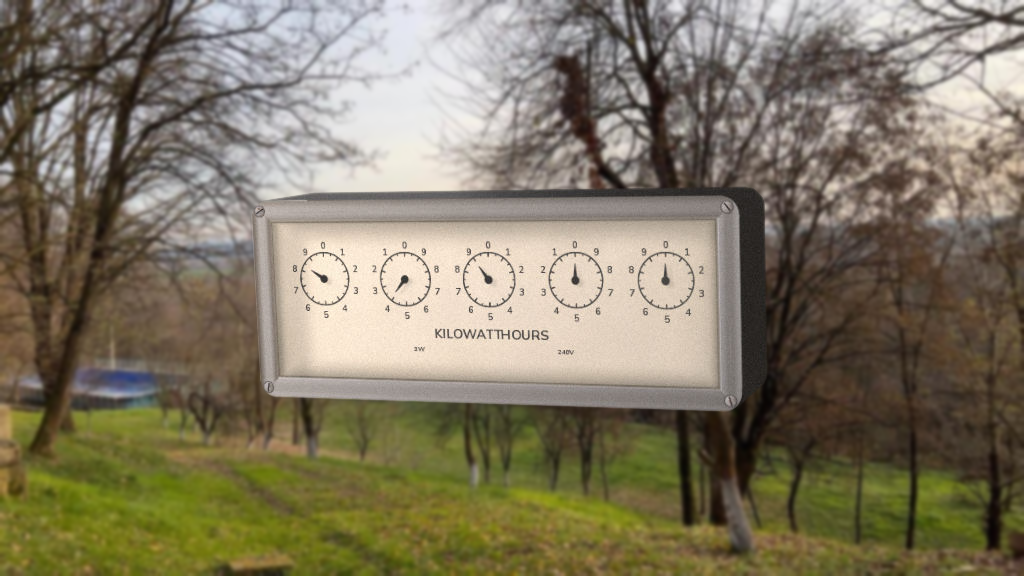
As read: 83900 (kWh)
